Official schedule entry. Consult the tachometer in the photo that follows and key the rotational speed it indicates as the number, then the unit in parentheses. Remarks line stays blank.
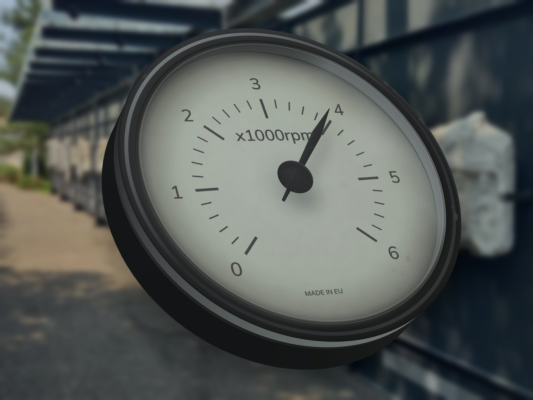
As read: 3900 (rpm)
